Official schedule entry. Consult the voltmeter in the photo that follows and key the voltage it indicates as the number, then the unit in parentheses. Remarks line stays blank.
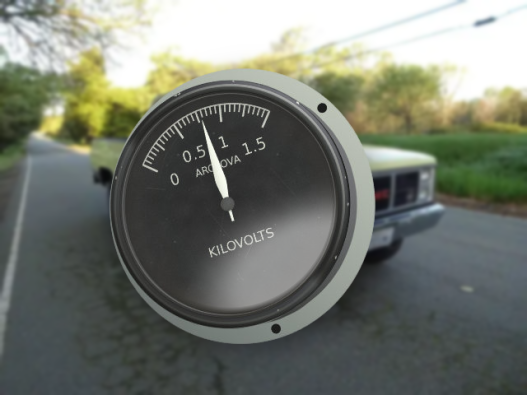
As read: 0.8 (kV)
